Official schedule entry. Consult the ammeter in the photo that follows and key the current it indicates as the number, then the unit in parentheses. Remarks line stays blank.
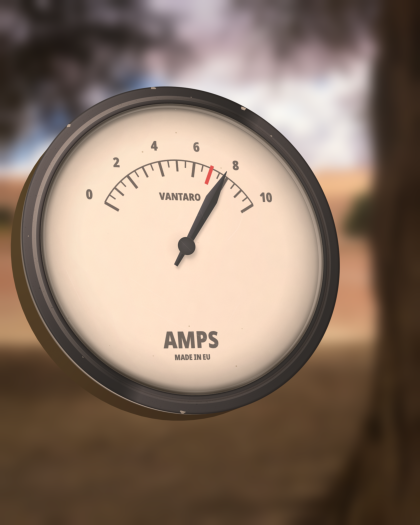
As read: 7.75 (A)
